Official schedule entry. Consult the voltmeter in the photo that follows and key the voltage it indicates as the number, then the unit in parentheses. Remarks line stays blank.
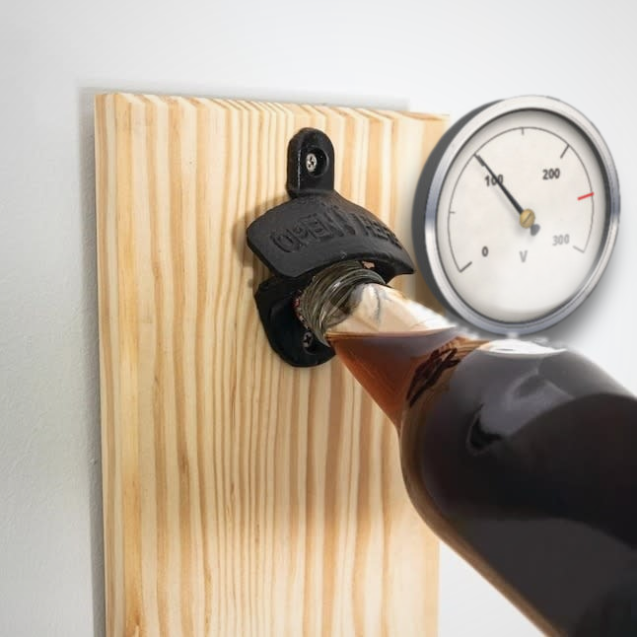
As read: 100 (V)
